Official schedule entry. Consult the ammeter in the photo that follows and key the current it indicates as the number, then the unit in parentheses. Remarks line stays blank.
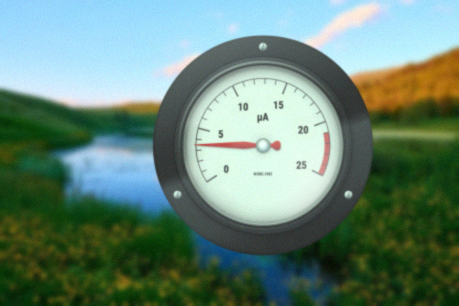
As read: 3.5 (µA)
